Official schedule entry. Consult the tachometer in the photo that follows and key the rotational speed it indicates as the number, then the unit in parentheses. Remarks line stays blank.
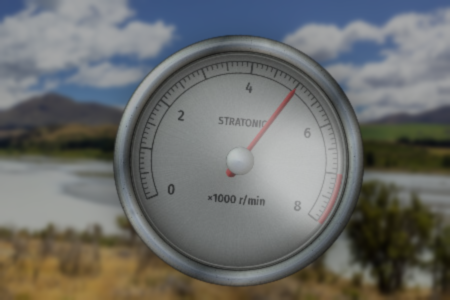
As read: 5000 (rpm)
